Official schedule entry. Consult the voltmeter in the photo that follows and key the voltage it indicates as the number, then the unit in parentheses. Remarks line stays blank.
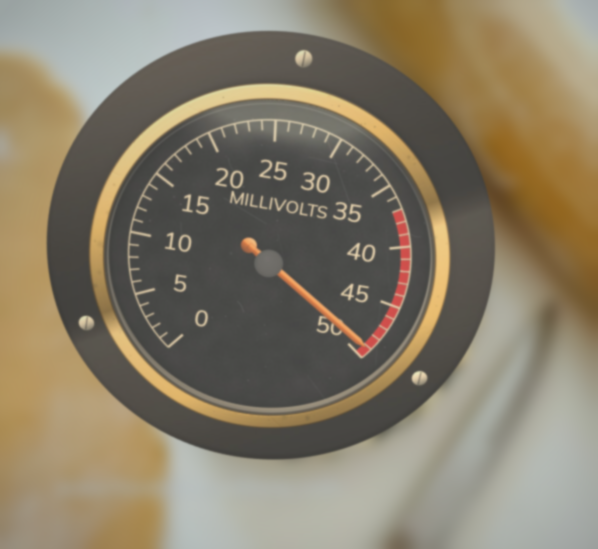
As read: 49 (mV)
